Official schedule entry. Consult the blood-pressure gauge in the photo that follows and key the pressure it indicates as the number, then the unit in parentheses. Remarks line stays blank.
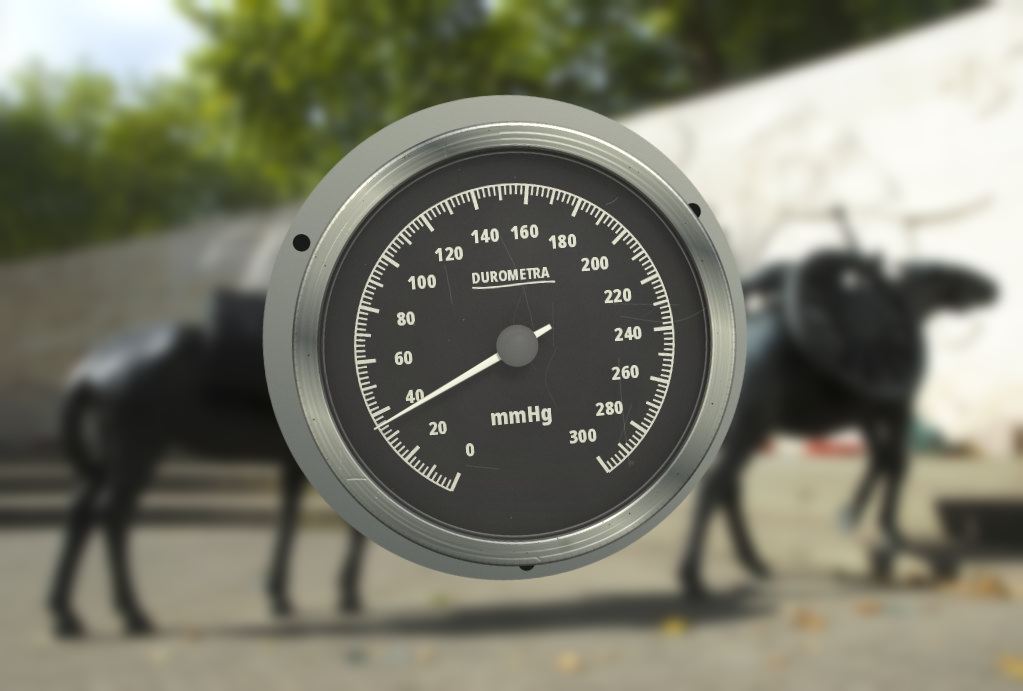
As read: 36 (mmHg)
